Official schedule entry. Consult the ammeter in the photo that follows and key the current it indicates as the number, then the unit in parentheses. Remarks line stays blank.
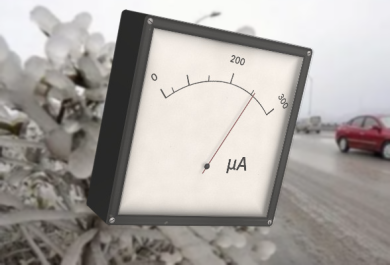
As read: 250 (µA)
